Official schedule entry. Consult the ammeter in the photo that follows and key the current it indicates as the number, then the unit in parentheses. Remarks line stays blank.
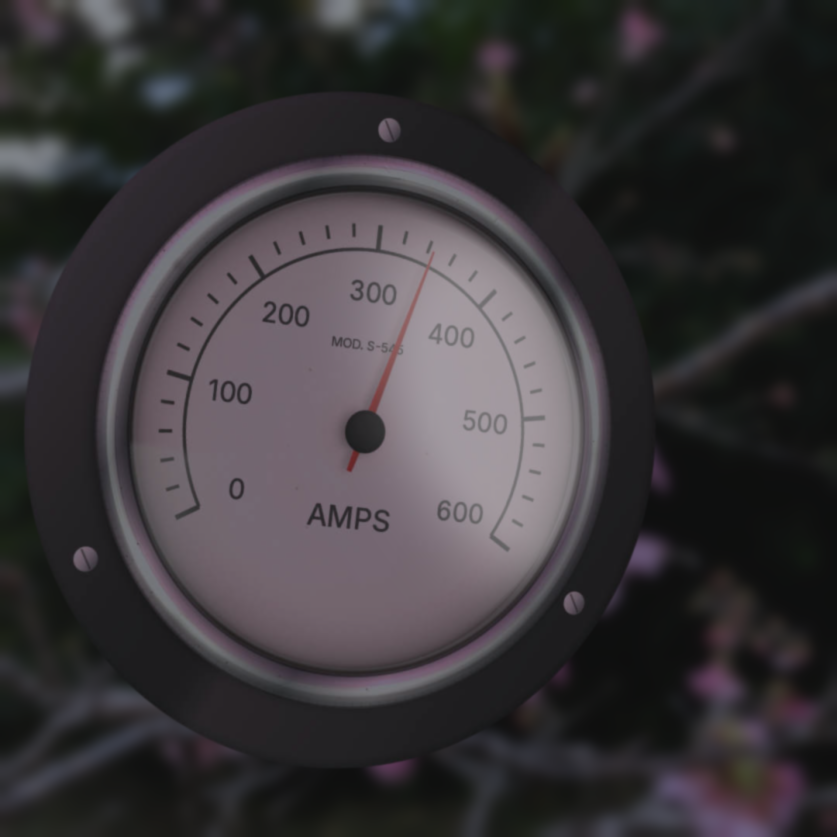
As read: 340 (A)
